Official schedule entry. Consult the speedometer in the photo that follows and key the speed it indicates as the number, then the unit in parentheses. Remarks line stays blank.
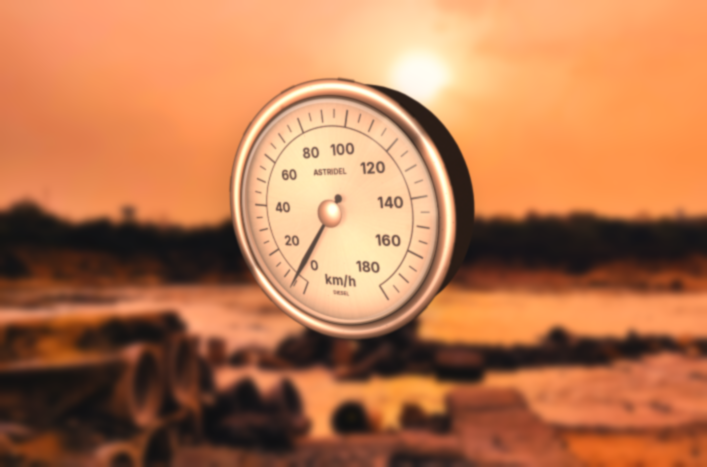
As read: 5 (km/h)
